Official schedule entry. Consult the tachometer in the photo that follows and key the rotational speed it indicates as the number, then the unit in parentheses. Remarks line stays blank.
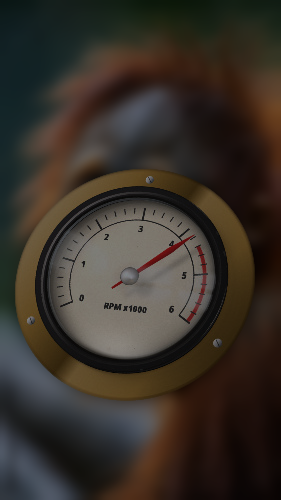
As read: 4200 (rpm)
